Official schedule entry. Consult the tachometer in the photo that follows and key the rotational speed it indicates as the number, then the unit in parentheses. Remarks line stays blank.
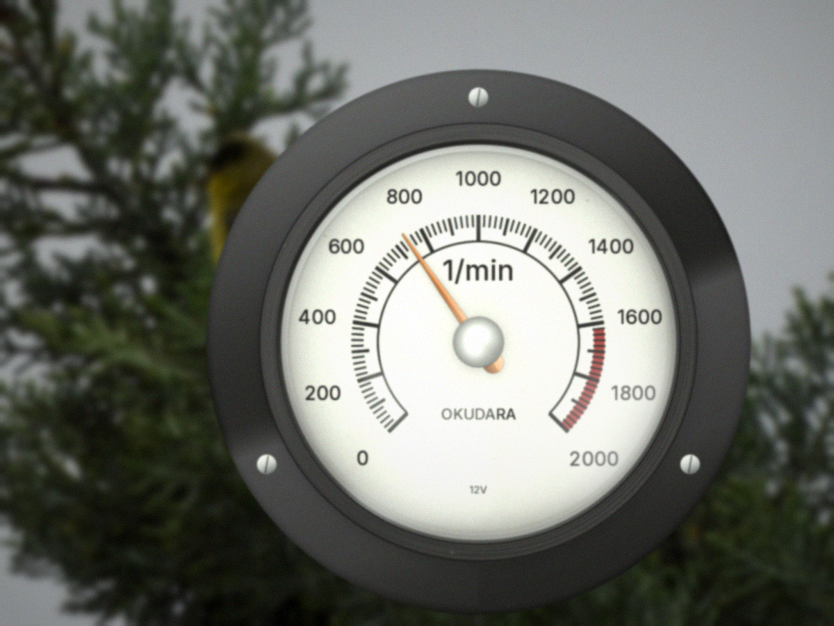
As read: 740 (rpm)
